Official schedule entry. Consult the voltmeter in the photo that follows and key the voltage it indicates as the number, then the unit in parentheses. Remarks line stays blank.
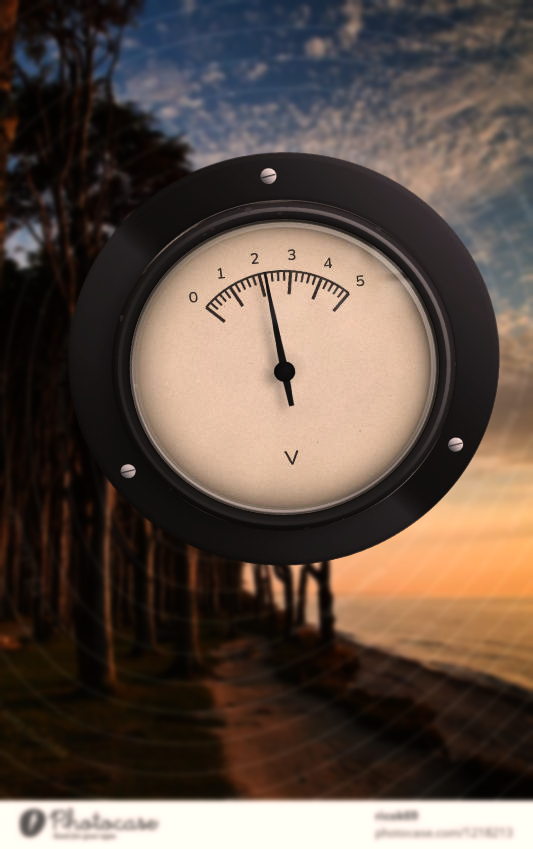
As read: 2.2 (V)
